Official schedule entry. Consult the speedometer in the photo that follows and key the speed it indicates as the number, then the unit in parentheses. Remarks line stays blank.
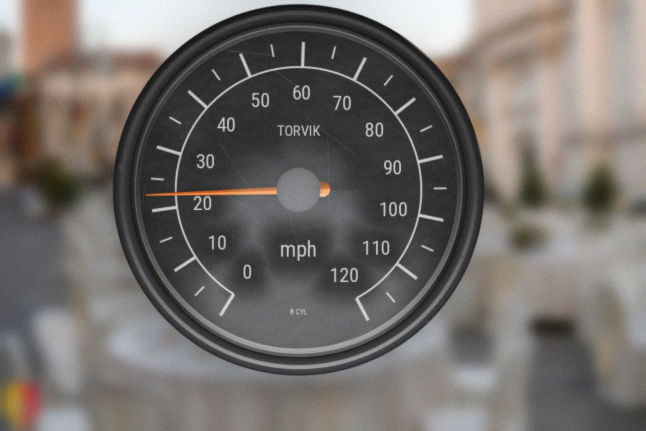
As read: 22.5 (mph)
